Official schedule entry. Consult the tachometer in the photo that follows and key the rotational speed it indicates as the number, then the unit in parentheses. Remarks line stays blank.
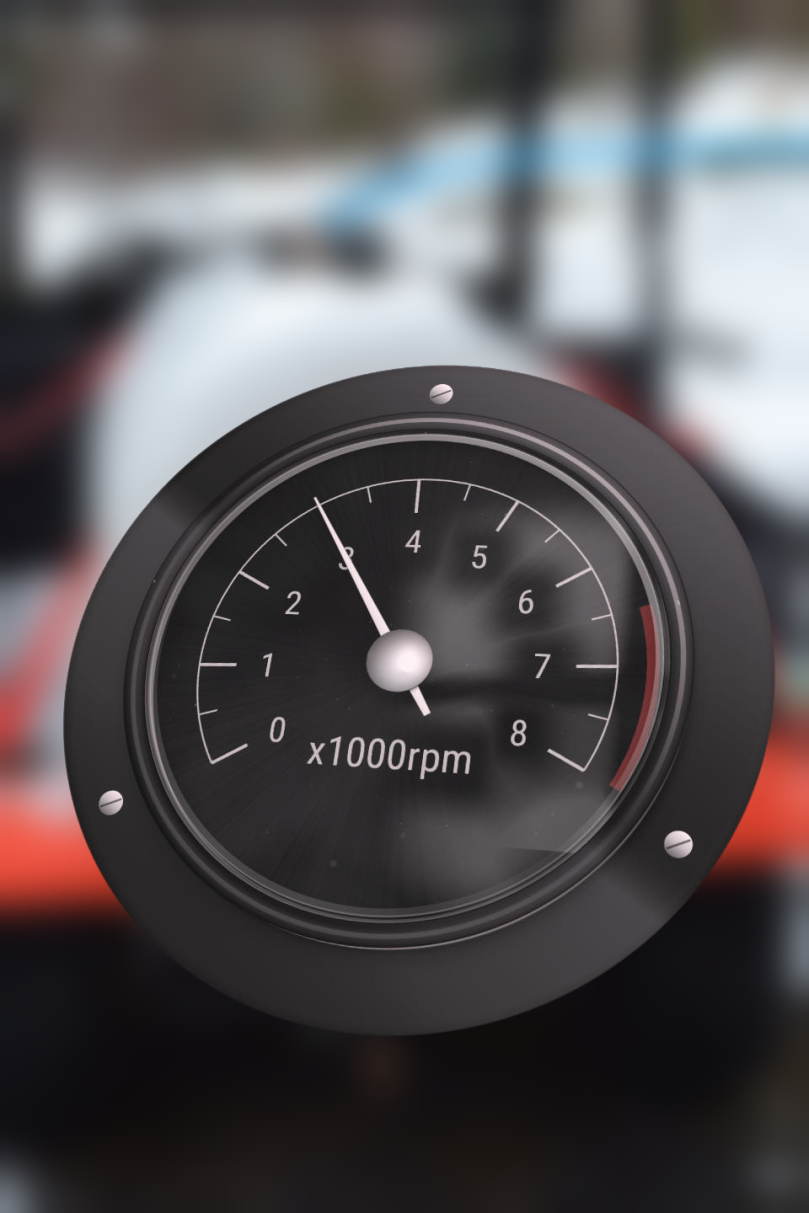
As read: 3000 (rpm)
